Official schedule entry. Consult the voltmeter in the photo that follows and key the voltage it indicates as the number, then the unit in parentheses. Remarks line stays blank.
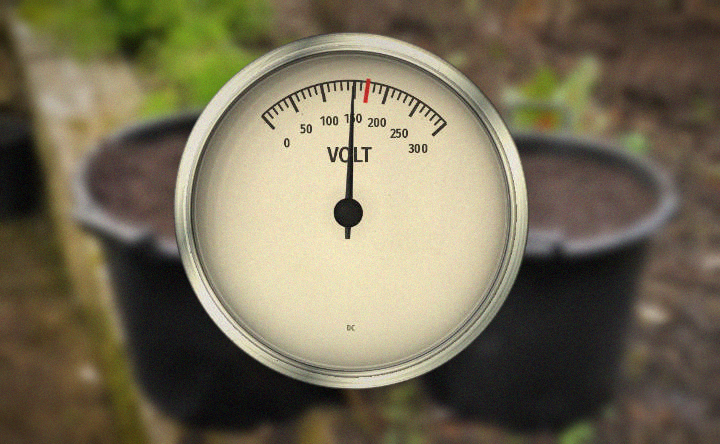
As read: 150 (V)
